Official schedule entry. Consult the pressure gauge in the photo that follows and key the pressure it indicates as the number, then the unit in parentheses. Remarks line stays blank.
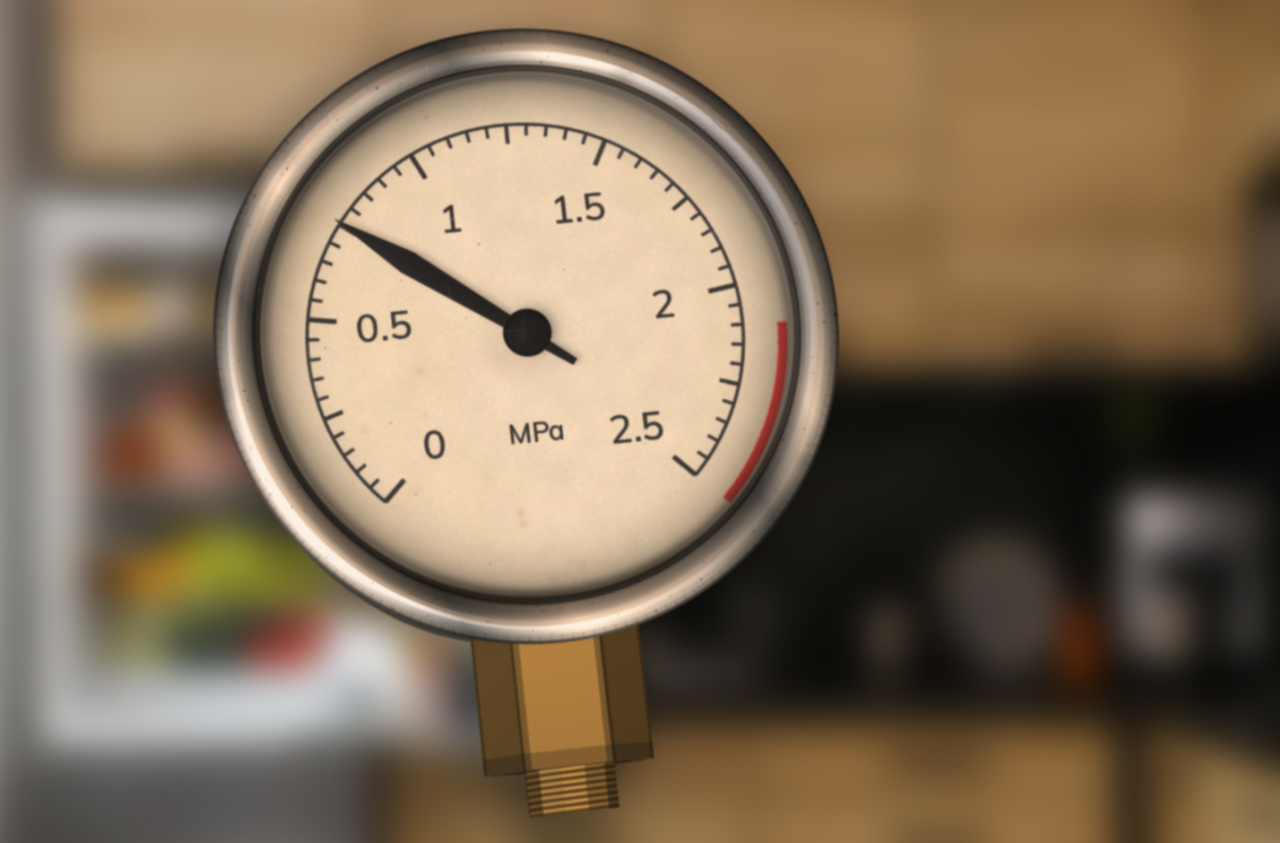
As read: 0.75 (MPa)
